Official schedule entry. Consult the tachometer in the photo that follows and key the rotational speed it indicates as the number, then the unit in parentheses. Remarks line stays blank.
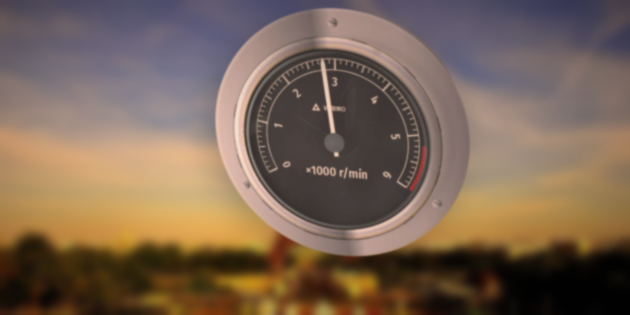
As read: 2800 (rpm)
